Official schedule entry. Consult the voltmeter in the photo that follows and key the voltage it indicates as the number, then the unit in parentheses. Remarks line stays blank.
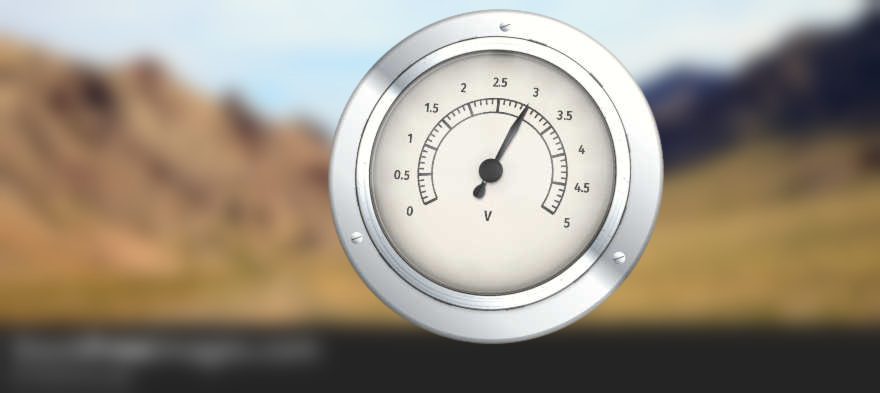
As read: 3 (V)
